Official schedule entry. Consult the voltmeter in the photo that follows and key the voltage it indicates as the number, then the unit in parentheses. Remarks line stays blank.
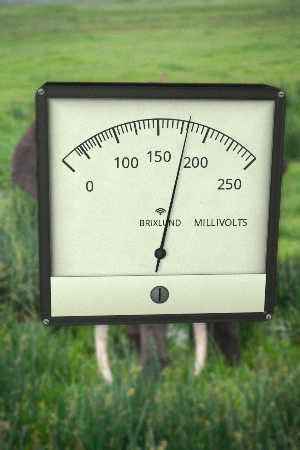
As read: 180 (mV)
